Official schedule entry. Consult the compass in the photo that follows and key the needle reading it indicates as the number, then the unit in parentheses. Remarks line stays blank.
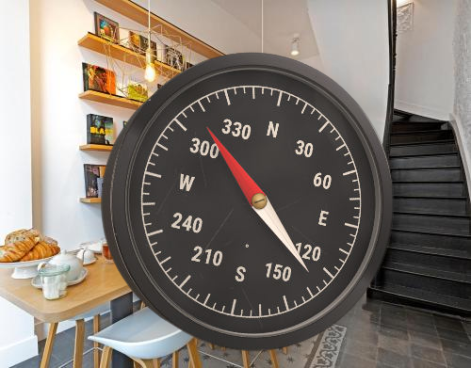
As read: 310 (°)
